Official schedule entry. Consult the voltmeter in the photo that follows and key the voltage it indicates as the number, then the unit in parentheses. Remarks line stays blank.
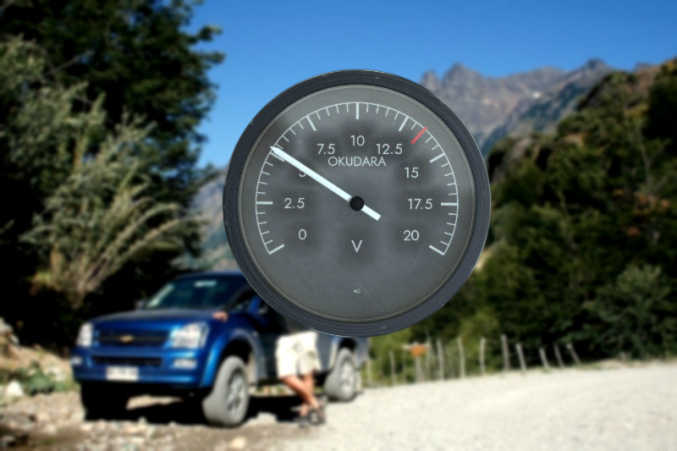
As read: 5.25 (V)
